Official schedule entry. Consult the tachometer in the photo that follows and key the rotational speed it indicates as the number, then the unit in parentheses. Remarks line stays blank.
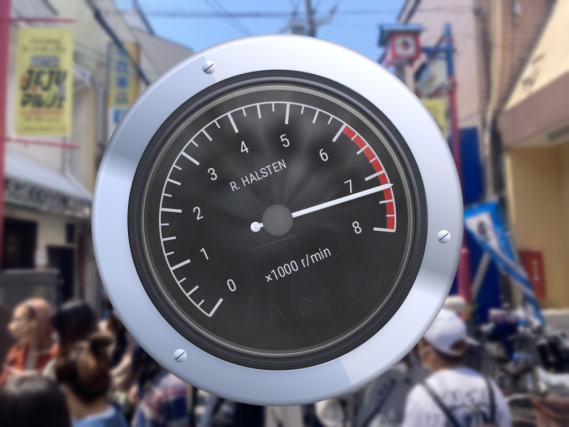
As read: 7250 (rpm)
